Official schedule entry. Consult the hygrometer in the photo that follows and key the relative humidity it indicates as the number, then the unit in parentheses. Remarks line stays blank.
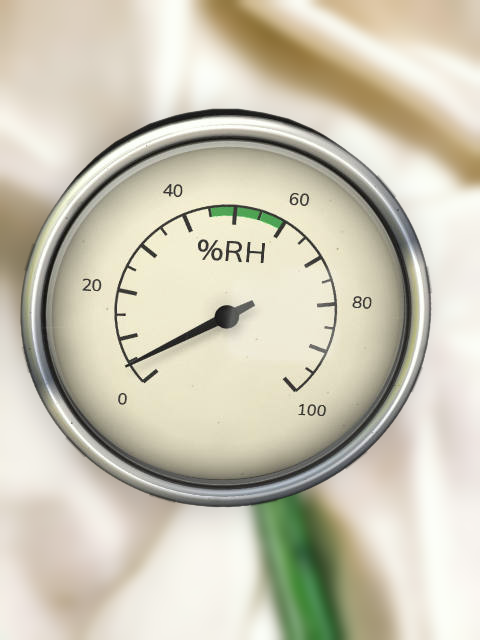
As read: 5 (%)
